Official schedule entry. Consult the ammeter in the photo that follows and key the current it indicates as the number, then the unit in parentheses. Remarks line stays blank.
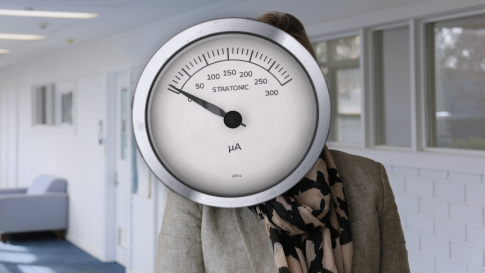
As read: 10 (µA)
